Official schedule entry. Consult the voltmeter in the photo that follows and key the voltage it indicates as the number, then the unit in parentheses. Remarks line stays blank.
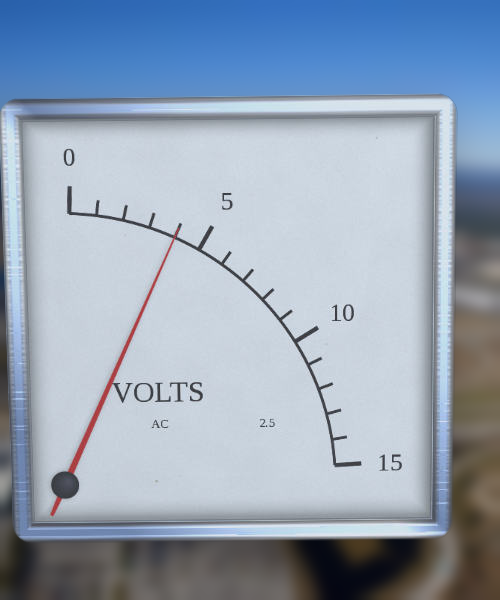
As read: 4 (V)
